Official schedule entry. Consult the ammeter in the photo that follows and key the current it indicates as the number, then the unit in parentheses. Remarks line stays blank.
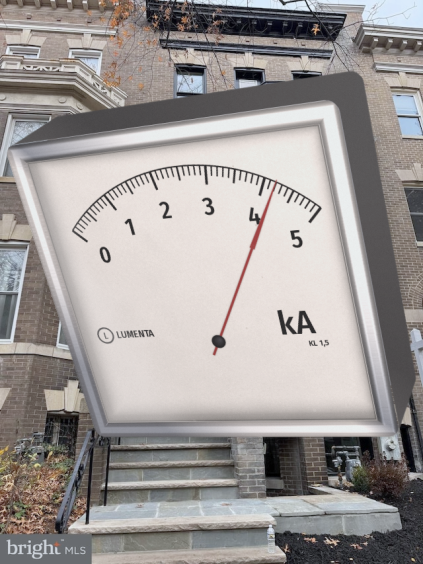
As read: 4.2 (kA)
